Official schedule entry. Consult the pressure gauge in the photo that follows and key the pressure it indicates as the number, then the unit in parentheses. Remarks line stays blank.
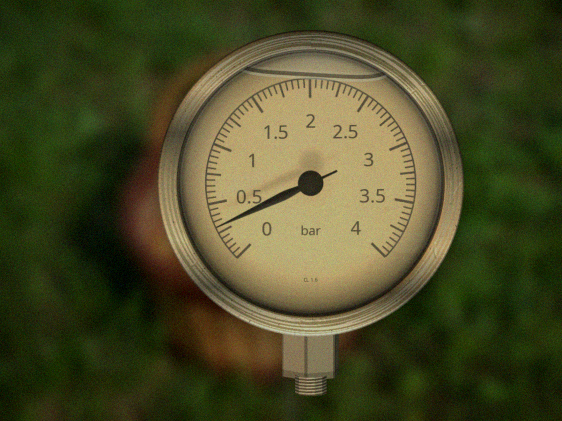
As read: 0.3 (bar)
